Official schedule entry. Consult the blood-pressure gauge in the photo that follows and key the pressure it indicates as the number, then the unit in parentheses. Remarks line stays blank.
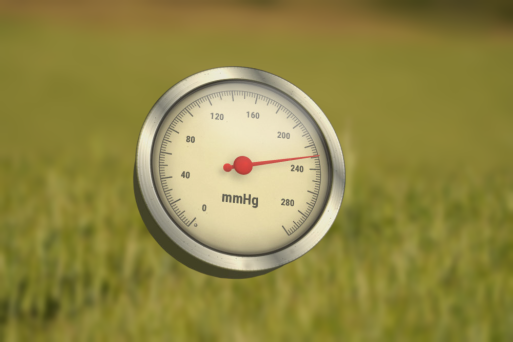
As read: 230 (mmHg)
